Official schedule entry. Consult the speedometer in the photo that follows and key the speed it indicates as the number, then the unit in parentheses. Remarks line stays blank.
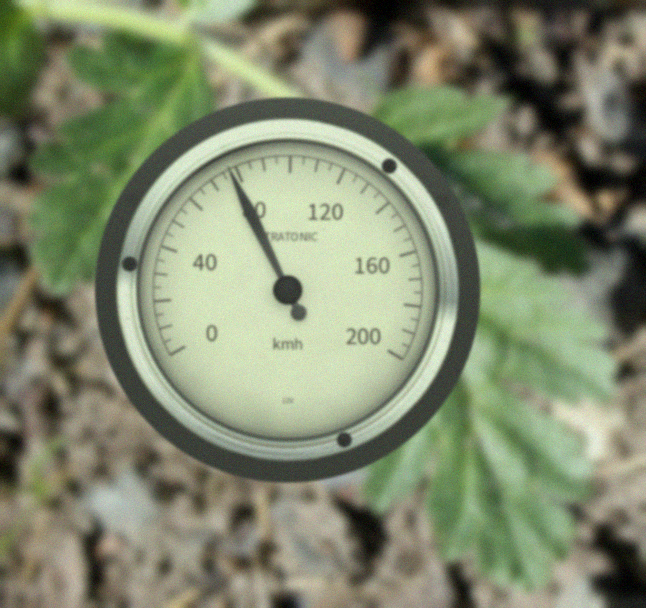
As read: 77.5 (km/h)
